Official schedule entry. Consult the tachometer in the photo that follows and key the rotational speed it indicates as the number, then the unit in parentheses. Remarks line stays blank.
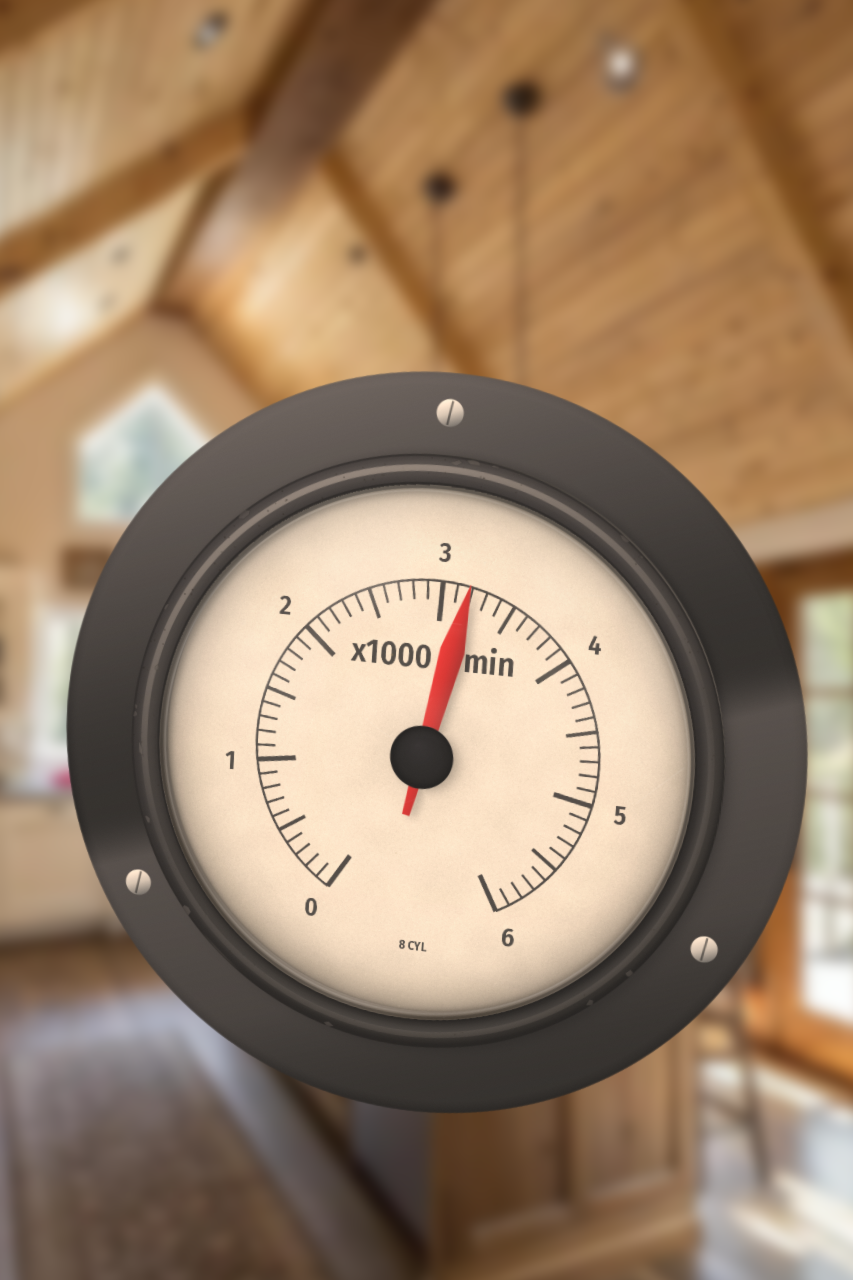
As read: 3200 (rpm)
